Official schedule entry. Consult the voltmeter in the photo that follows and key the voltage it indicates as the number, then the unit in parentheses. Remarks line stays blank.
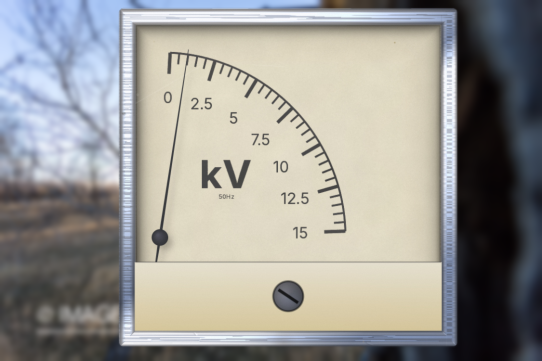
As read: 1 (kV)
